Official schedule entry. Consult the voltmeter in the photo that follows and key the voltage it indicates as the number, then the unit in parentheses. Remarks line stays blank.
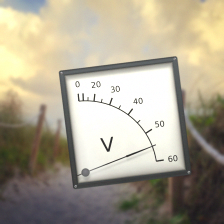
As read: 55 (V)
